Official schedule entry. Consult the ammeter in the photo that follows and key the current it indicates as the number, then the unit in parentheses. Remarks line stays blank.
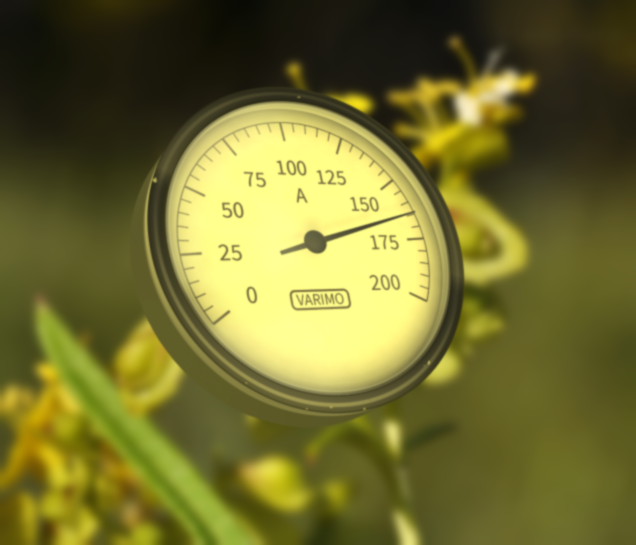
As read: 165 (A)
